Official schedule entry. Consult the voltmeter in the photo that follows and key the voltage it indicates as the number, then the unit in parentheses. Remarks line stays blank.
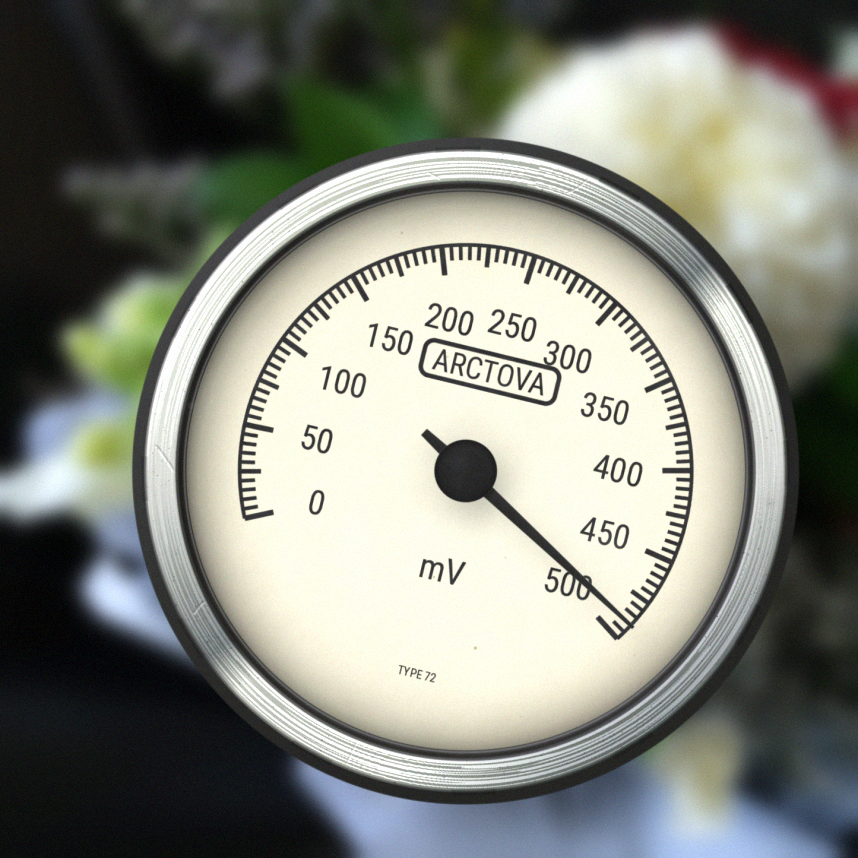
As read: 490 (mV)
